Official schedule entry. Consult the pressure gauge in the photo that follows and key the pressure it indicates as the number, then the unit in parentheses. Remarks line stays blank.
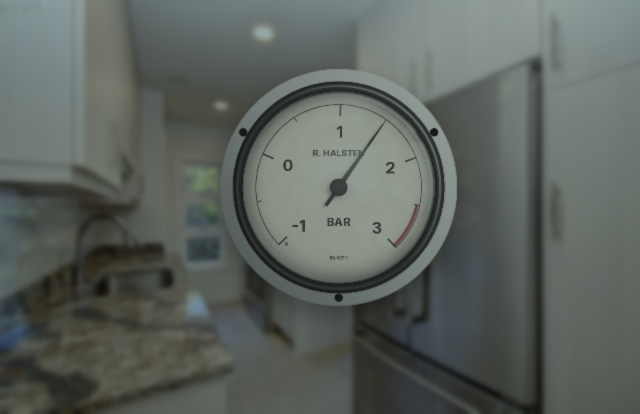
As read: 1.5 (bar)
